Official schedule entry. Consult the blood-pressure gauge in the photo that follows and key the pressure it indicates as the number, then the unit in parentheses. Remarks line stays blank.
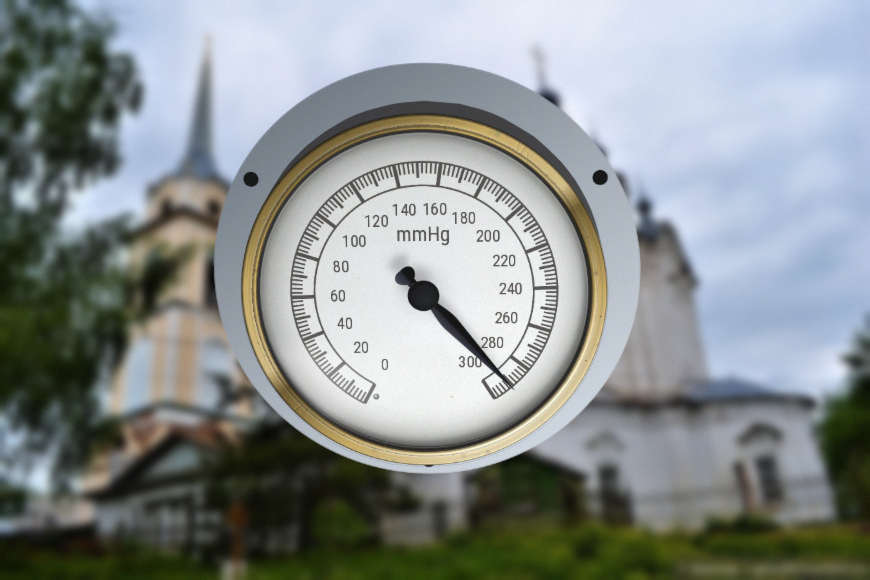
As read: 290 (mmHg)
